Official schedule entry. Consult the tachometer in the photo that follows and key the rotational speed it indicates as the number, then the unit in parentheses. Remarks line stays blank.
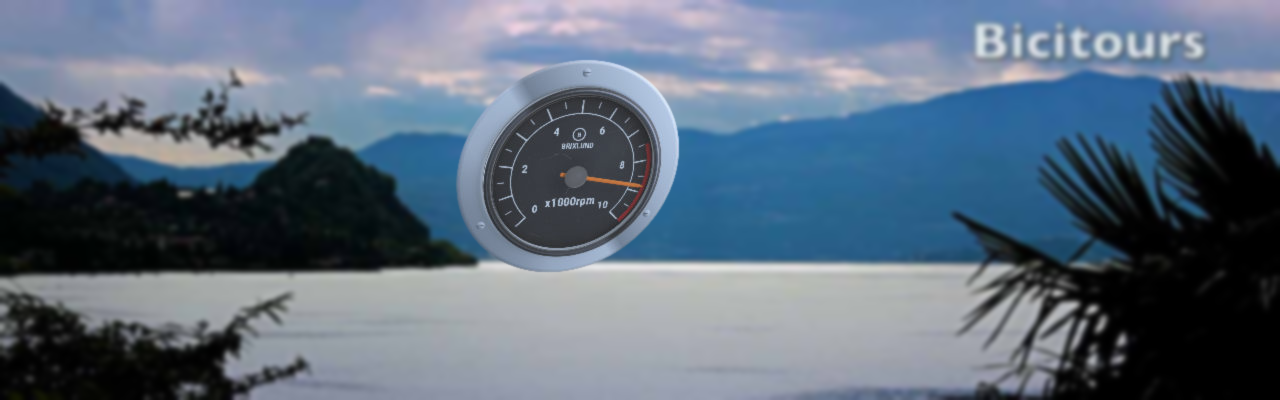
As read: 8750 (rpm)
